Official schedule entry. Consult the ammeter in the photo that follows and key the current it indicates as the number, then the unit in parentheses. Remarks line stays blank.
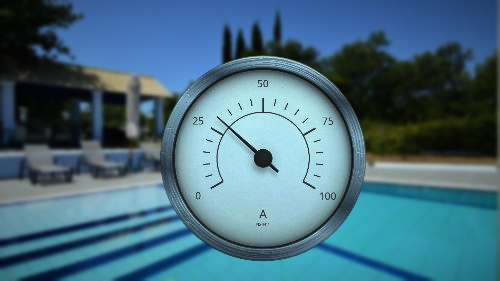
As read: 30 (A)
